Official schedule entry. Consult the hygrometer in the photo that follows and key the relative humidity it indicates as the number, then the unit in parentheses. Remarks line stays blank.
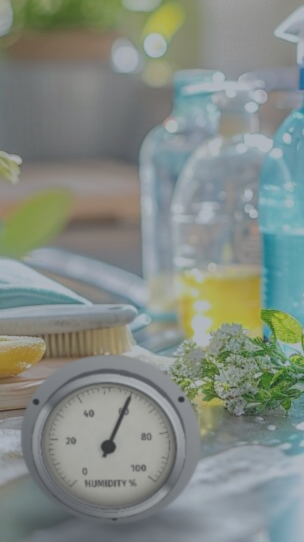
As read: 60 (%)
